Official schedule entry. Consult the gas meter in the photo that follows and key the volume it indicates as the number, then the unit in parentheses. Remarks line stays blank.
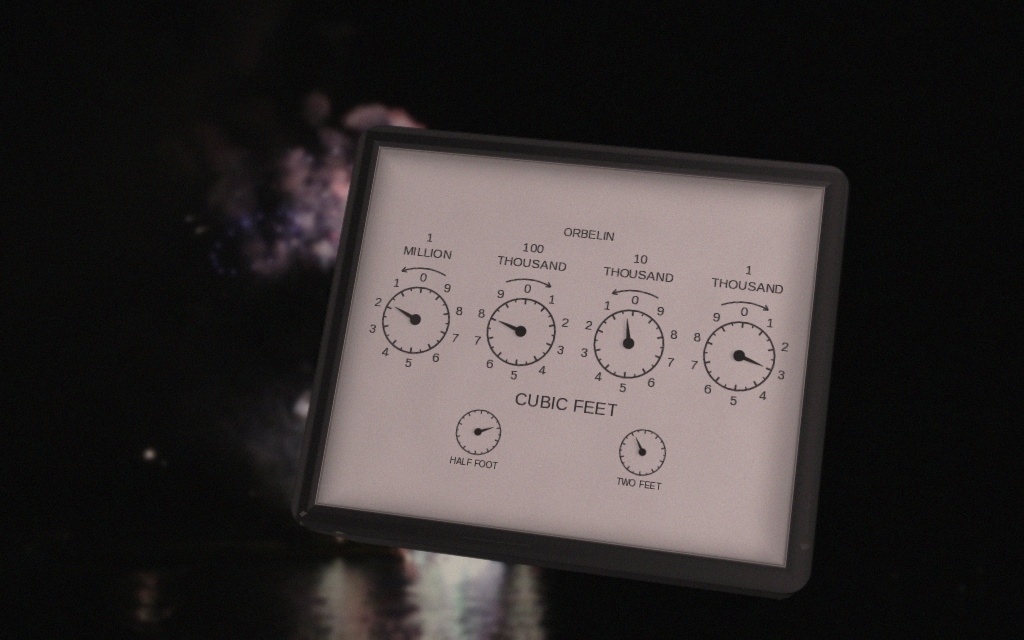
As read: 180300 (ft³)
